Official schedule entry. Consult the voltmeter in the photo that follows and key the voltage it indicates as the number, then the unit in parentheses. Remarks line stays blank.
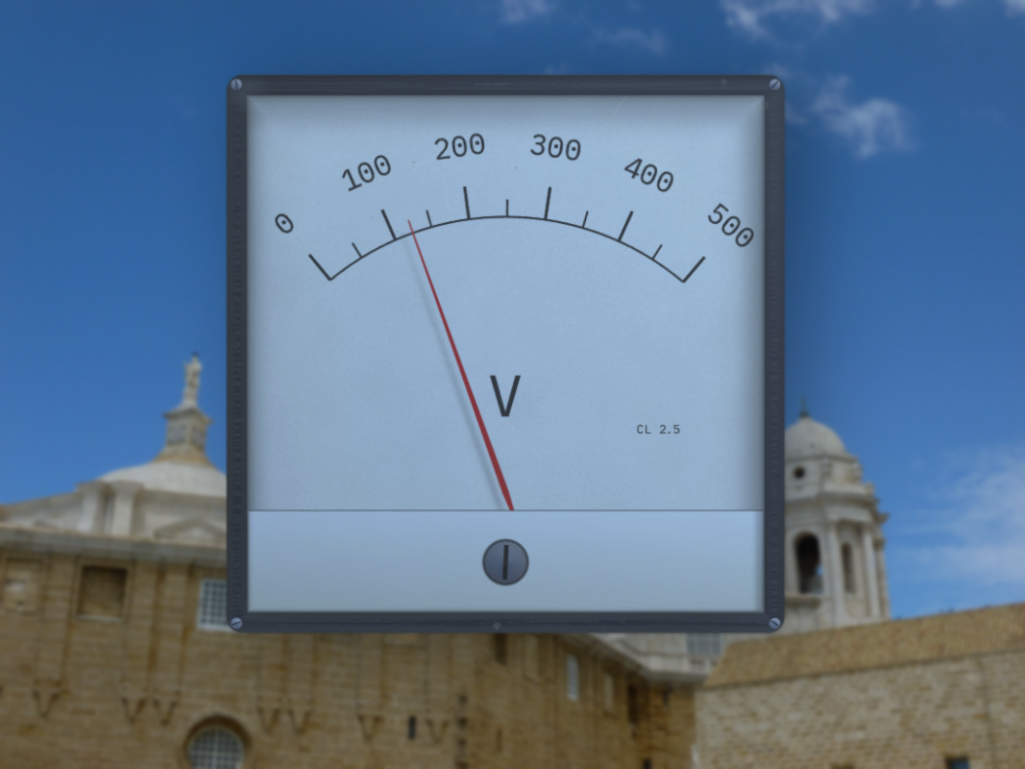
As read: 125 (V)
